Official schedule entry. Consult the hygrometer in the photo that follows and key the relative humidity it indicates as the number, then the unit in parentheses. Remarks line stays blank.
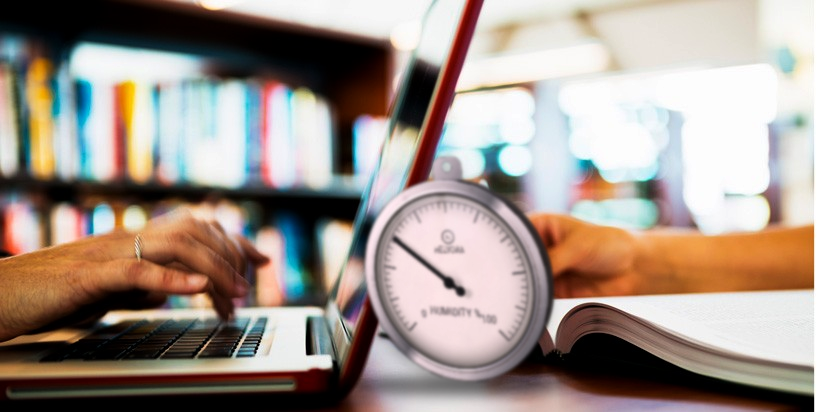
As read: 30 (%)
